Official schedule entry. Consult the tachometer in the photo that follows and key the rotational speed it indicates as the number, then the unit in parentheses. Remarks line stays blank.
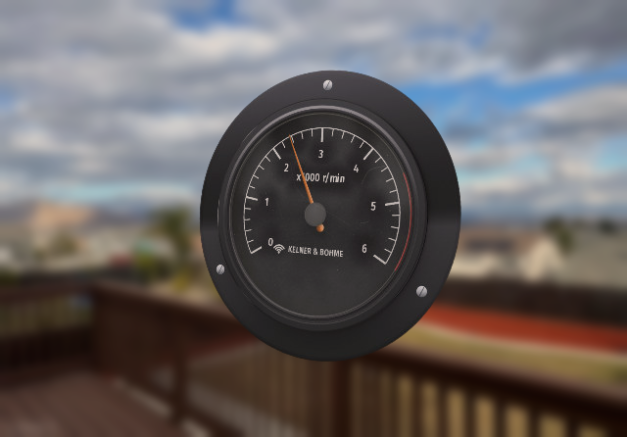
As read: 2400 (rpm)
